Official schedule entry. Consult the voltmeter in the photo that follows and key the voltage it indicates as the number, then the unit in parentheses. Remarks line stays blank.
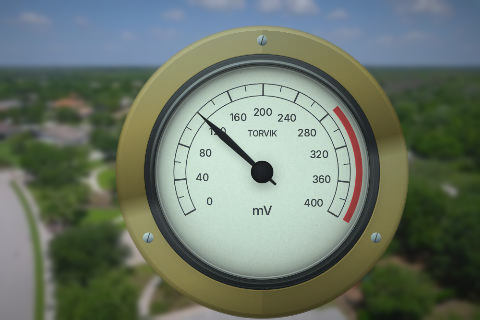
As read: 120 (mV)
